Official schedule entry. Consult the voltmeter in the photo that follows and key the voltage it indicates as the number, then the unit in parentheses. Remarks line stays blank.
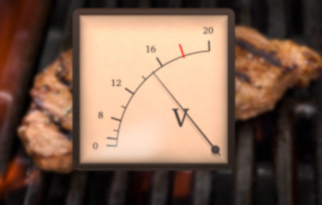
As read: 15 (V)
